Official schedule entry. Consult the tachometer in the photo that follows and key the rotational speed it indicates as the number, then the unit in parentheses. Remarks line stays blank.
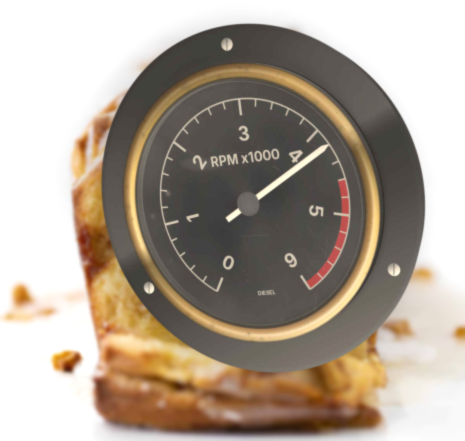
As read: 4200 (rpm)
